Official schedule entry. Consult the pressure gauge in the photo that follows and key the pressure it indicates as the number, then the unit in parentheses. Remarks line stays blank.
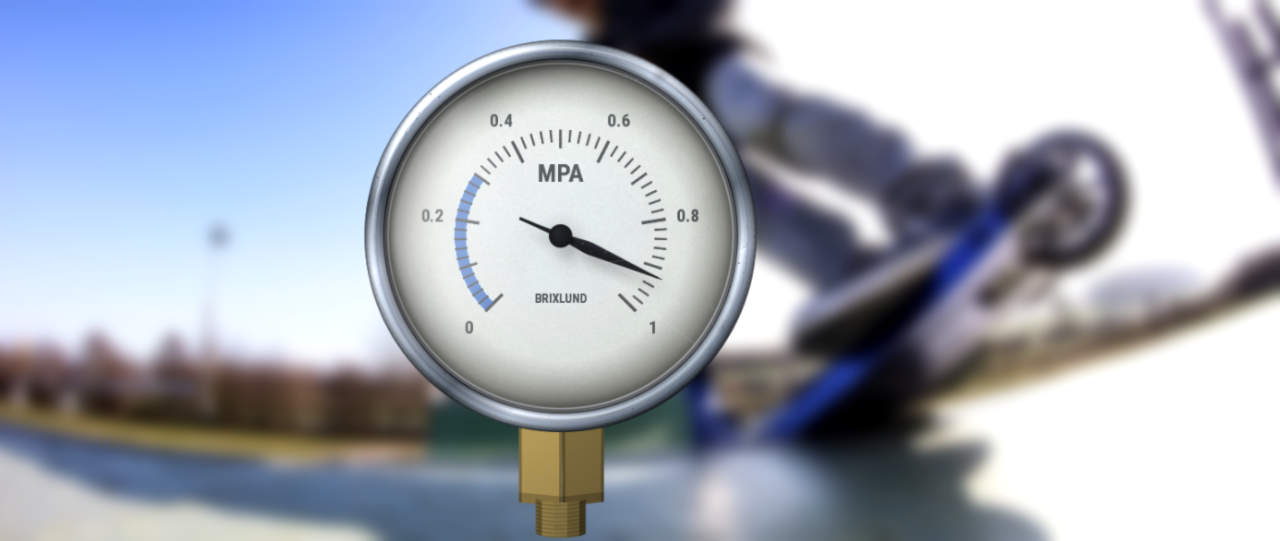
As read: 0.92 (MPa)
